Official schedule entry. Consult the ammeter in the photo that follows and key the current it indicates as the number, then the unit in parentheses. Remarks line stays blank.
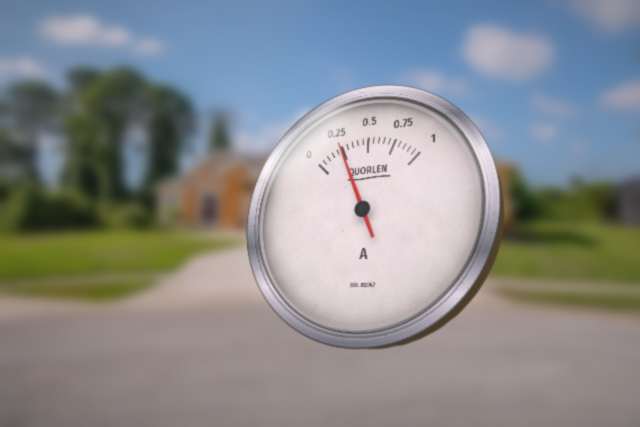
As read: 0.25 (A)
